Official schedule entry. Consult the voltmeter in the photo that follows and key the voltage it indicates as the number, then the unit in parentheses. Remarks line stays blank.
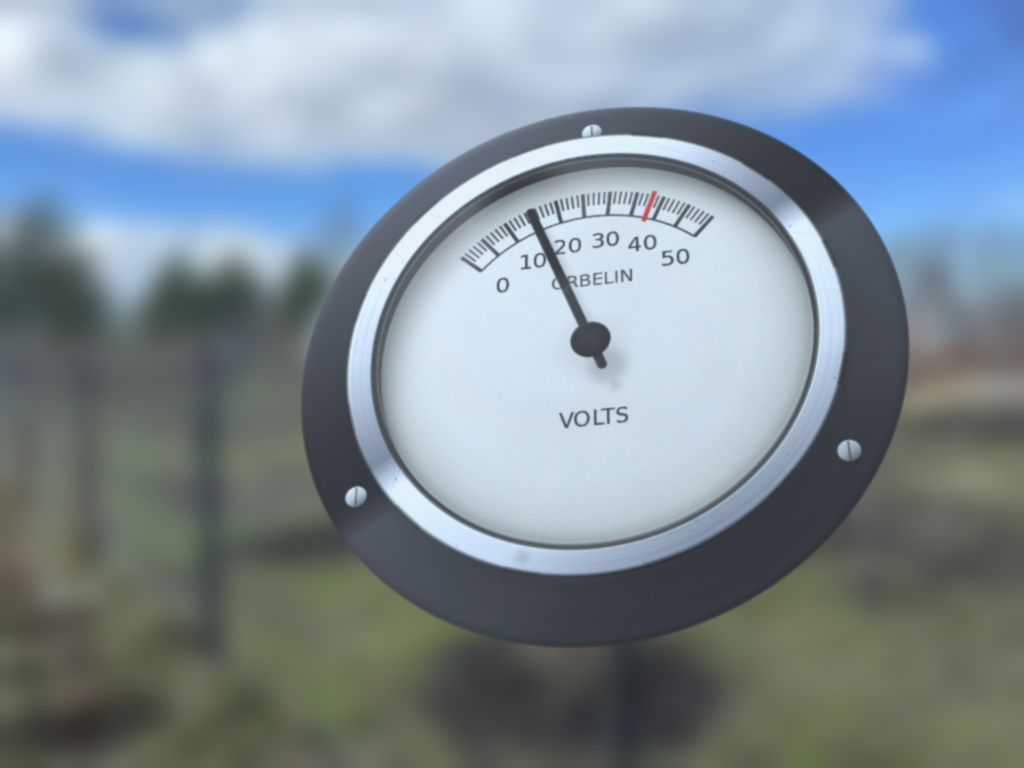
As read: 15 (V)
